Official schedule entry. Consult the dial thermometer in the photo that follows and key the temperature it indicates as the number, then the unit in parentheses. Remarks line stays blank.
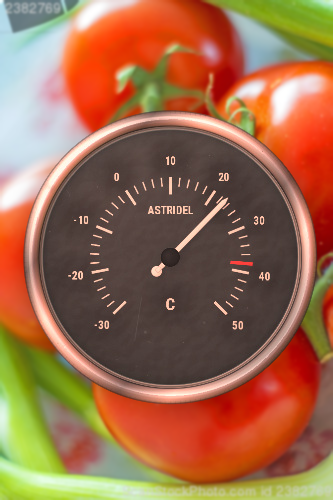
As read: 23 (°C)
